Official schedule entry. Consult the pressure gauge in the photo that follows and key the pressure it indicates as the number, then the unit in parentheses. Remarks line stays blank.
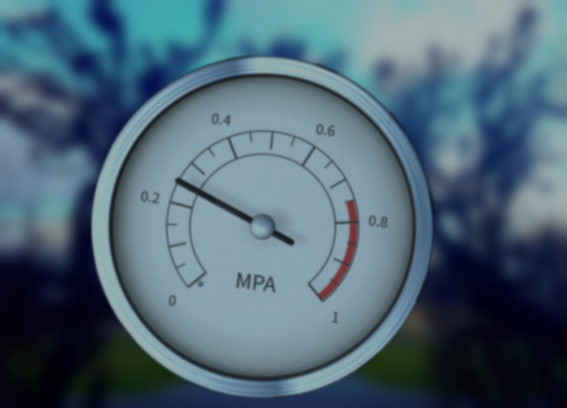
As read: 0.25 (MPa)
